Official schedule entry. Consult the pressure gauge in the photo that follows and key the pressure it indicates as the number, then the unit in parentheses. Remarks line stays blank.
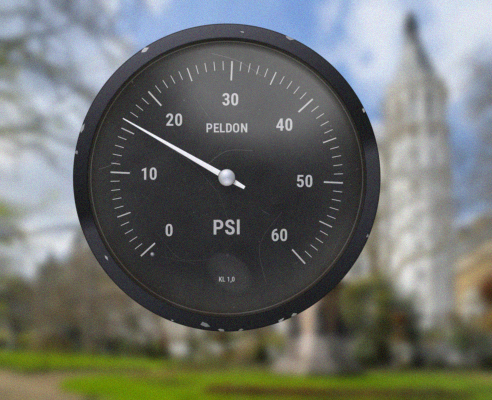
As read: 16 (psi)
